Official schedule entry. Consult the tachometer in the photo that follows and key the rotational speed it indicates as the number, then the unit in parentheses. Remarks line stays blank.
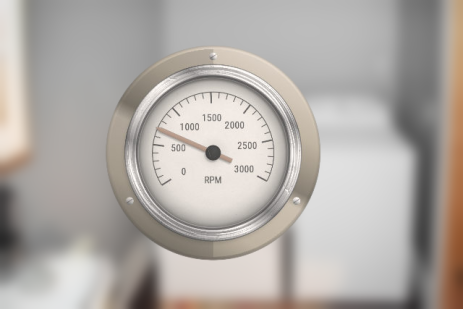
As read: 700 (rpm)
